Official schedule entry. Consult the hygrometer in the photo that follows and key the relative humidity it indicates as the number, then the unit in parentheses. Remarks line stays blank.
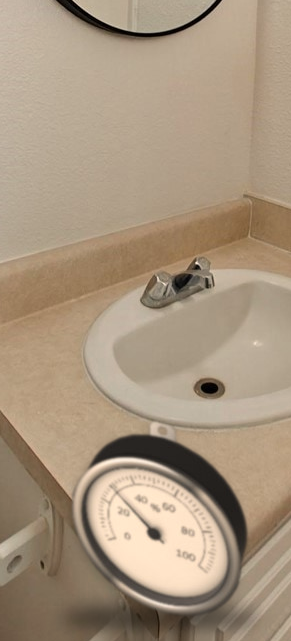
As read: 30 (%)
